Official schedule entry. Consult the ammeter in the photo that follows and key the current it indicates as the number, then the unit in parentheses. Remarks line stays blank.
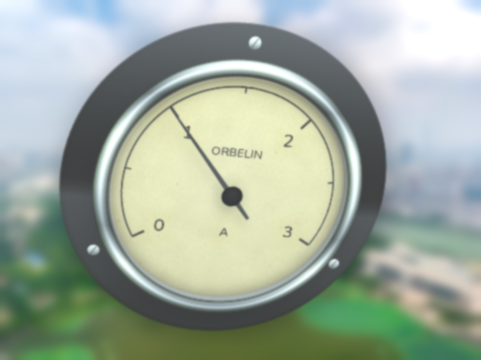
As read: 1 (A)
